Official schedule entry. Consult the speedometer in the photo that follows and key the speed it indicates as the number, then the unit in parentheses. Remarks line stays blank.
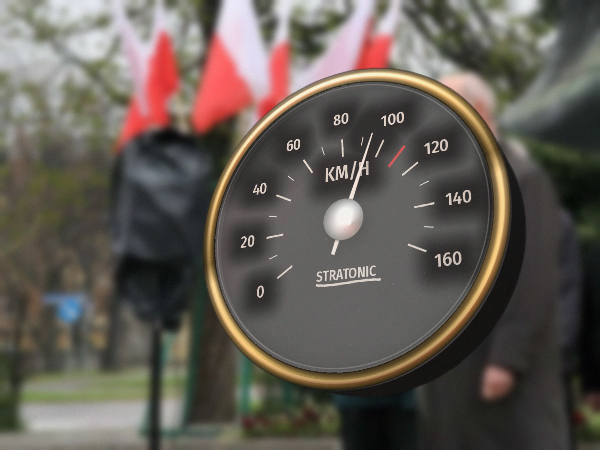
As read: 95 (km/h)
